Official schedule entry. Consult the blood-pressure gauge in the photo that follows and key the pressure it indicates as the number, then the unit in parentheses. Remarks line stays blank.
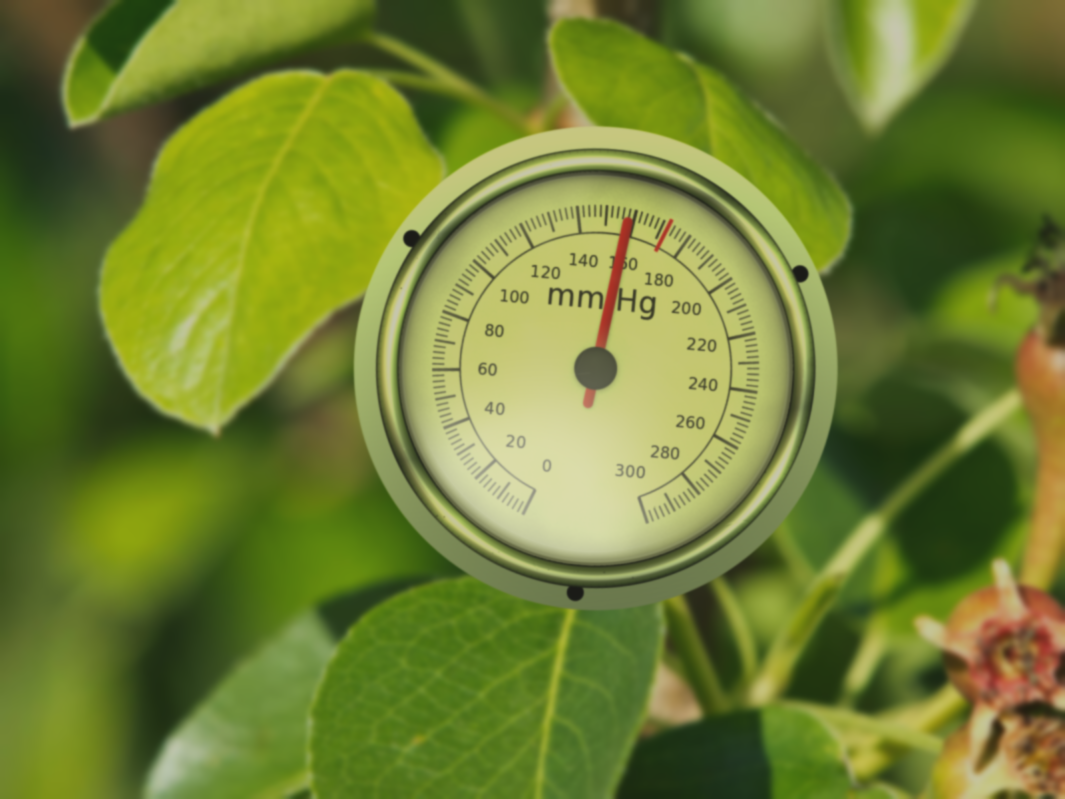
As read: 158 (mmHg)
